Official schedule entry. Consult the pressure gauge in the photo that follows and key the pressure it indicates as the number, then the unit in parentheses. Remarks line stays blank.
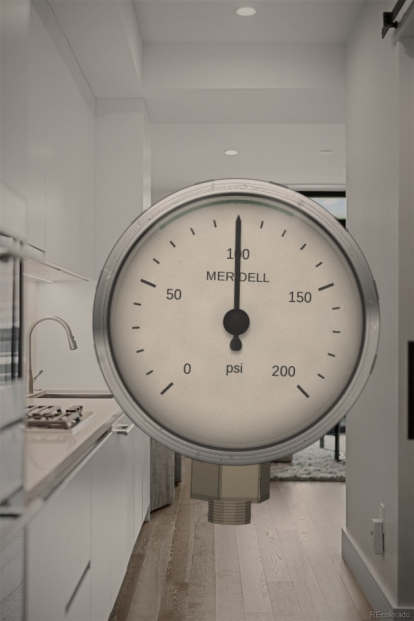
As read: 100 (psi)
